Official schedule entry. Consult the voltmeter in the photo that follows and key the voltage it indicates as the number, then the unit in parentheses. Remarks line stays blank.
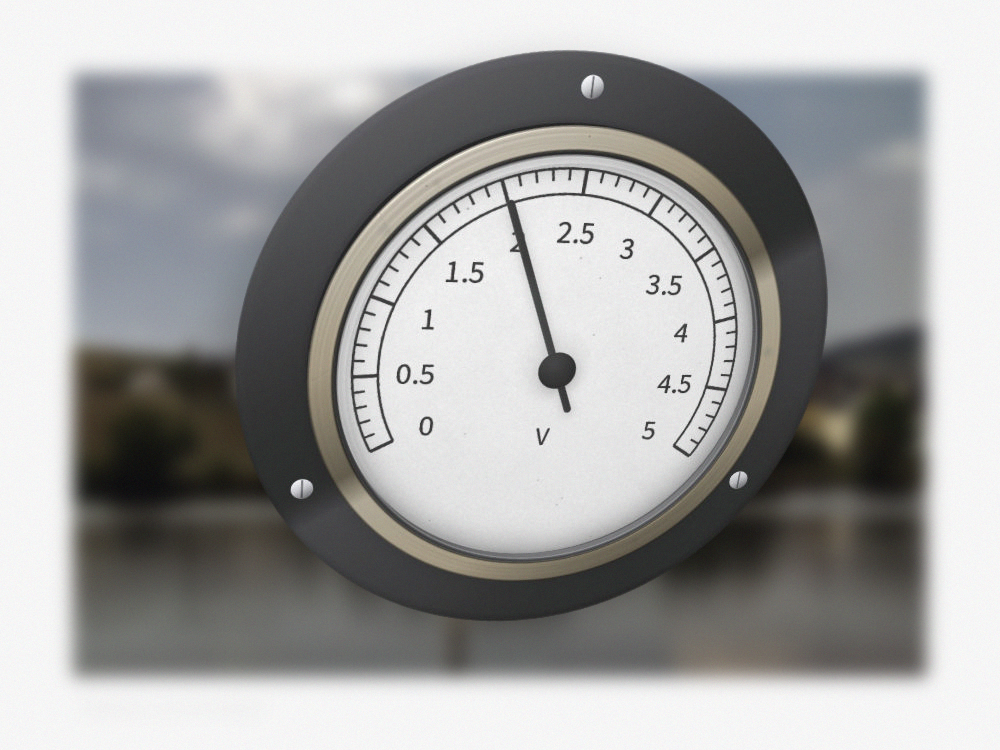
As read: 2 (V)
